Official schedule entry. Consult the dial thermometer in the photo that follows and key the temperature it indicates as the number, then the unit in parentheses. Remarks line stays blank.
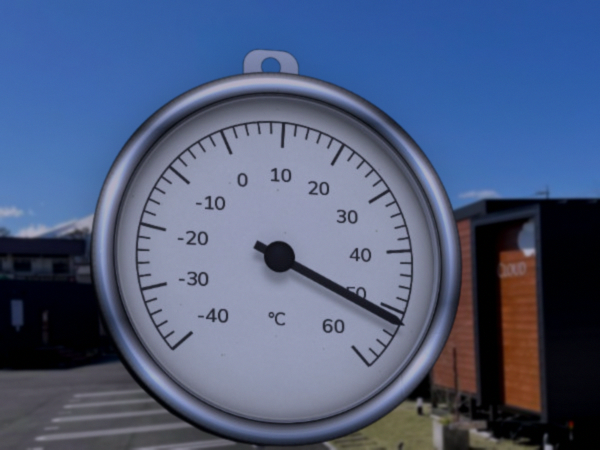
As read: 52 (°C)
